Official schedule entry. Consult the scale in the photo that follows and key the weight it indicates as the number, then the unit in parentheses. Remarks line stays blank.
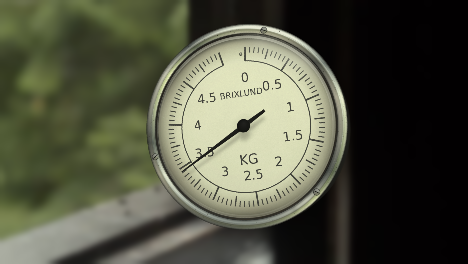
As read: 3.45 (kg)
